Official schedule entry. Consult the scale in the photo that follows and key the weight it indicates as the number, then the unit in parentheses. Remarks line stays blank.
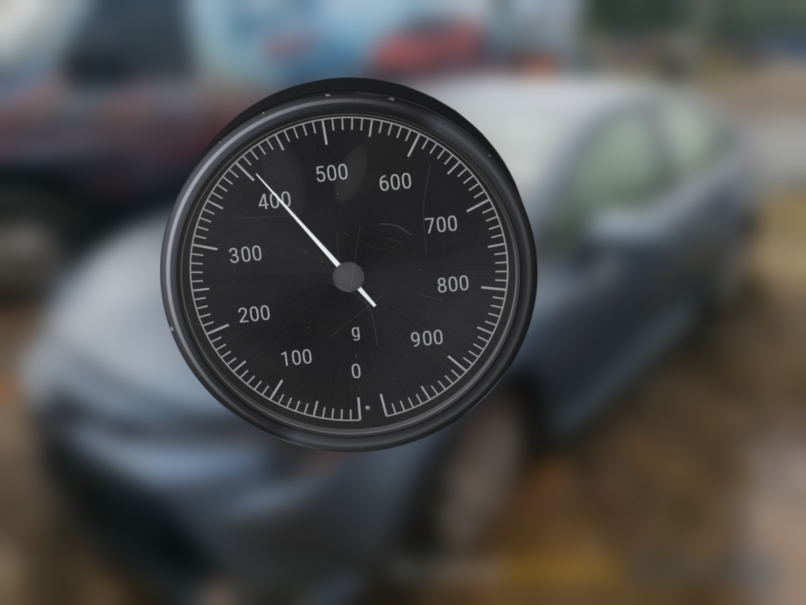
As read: 410 (g)
